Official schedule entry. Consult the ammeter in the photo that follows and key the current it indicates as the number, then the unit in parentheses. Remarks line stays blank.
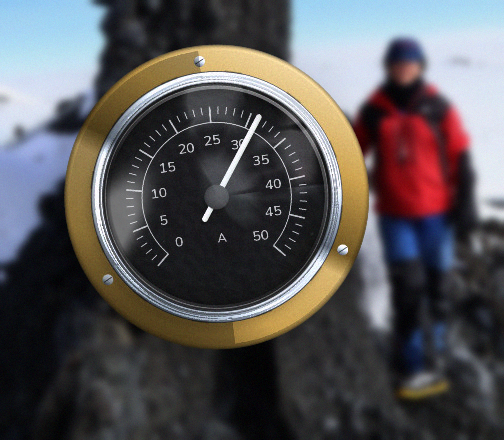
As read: 31 (A)
